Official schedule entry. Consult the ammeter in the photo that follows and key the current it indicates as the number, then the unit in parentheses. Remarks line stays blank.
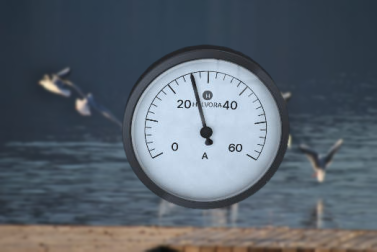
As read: 26 (A)
